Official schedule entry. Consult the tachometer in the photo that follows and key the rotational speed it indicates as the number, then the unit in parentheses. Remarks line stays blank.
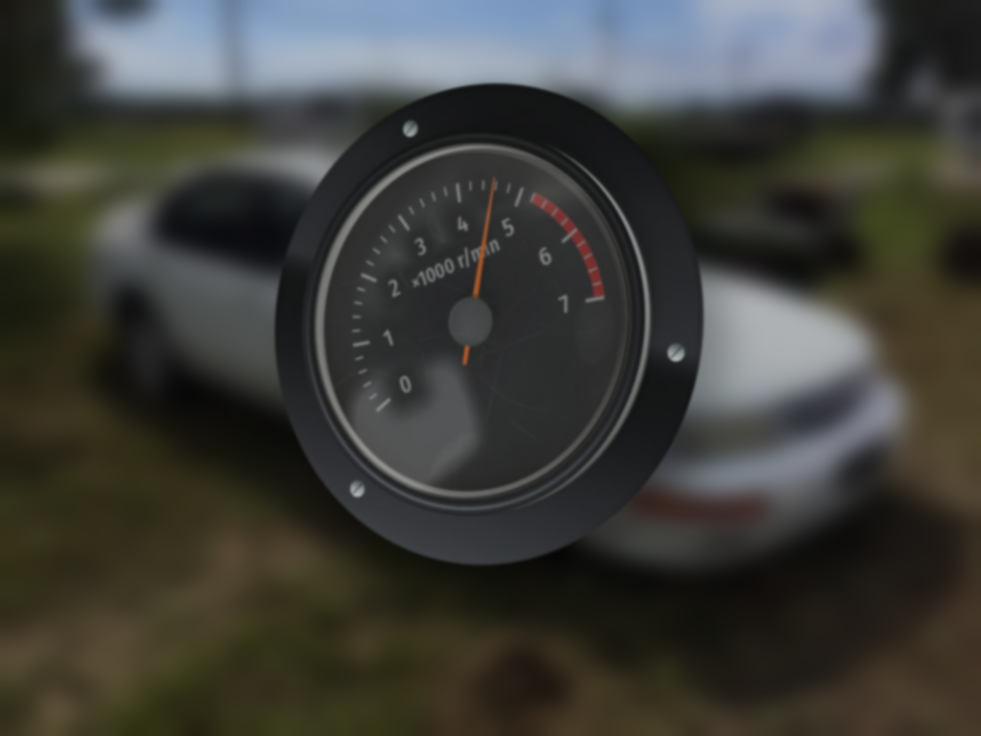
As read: 4600 (rpm)
